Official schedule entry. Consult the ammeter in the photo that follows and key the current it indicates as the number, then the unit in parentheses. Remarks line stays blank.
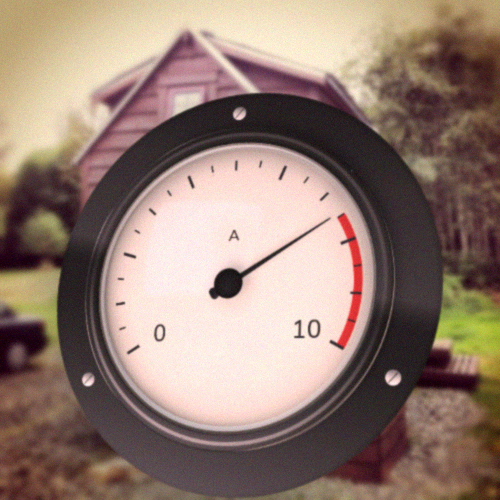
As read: 7.5 (A)
